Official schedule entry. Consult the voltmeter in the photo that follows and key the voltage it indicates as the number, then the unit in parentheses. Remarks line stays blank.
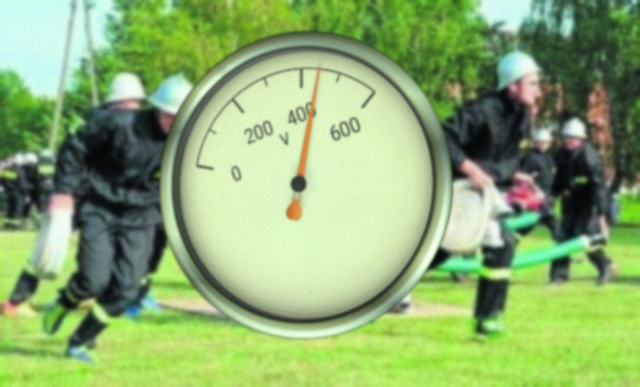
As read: 450 (V)
